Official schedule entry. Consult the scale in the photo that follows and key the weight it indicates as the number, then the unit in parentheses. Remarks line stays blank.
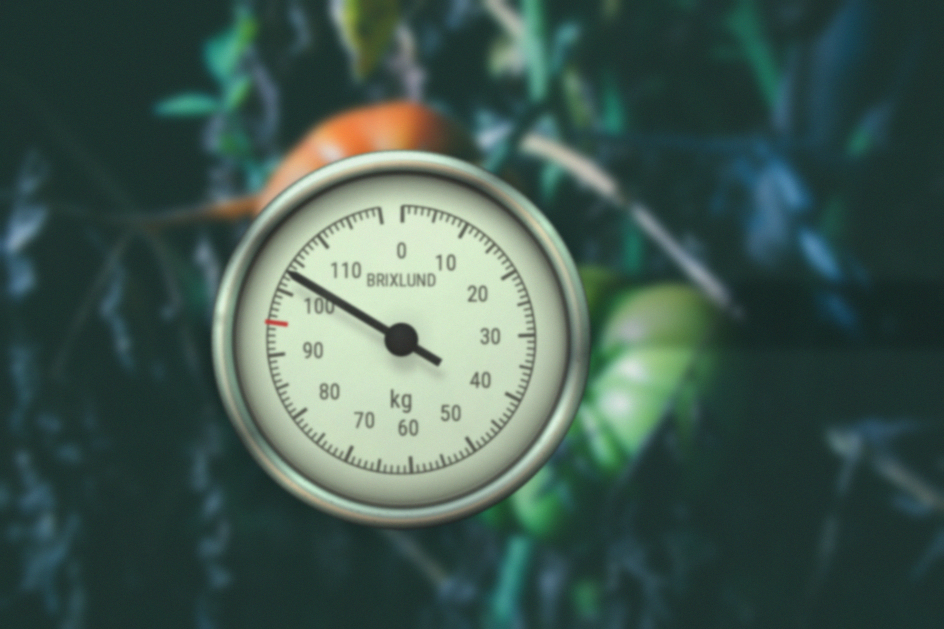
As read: 103 (kg)
